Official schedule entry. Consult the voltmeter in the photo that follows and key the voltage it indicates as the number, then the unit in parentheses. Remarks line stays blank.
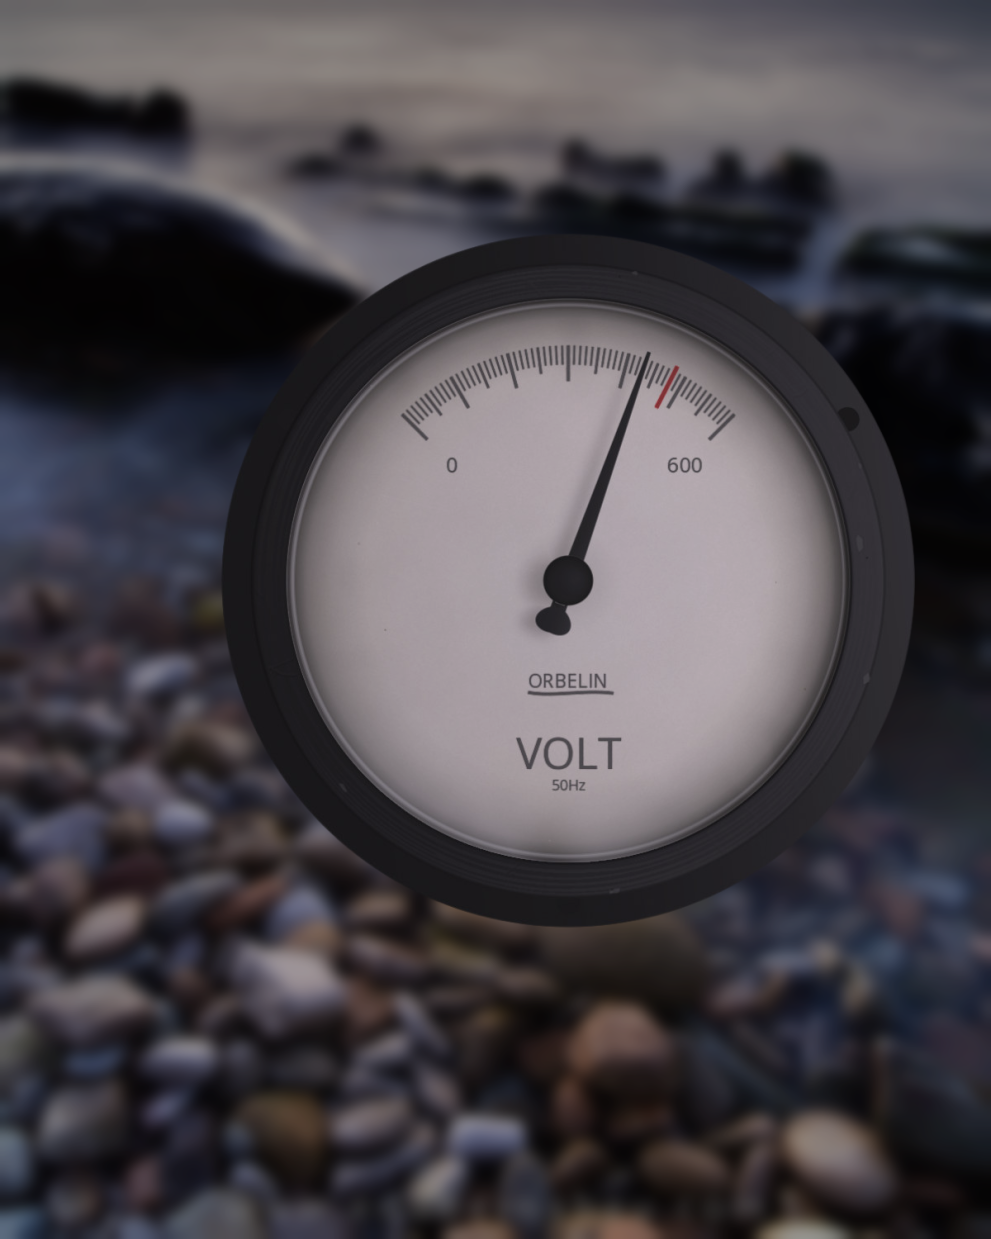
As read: 430 (V)
